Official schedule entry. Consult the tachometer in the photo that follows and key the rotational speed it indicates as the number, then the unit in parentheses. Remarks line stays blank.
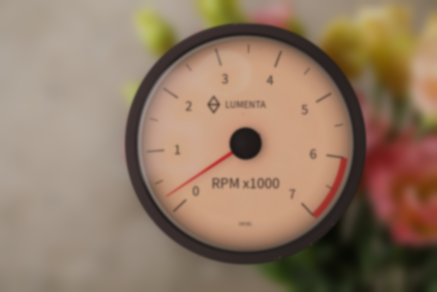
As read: 250 (rpm)
